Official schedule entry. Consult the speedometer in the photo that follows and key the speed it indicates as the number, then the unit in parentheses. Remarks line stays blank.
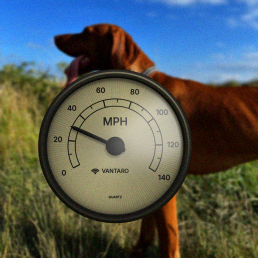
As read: 30 (mph)
